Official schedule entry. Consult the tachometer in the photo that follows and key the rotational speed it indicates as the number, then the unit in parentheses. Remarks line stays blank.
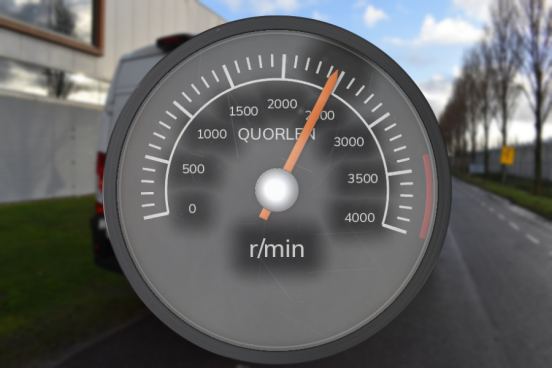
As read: 2450 (rpm)
